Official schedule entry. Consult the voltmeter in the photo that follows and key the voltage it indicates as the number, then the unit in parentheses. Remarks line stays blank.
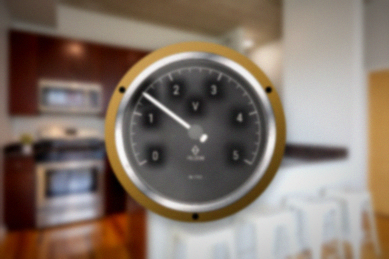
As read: 1.4 (V)
